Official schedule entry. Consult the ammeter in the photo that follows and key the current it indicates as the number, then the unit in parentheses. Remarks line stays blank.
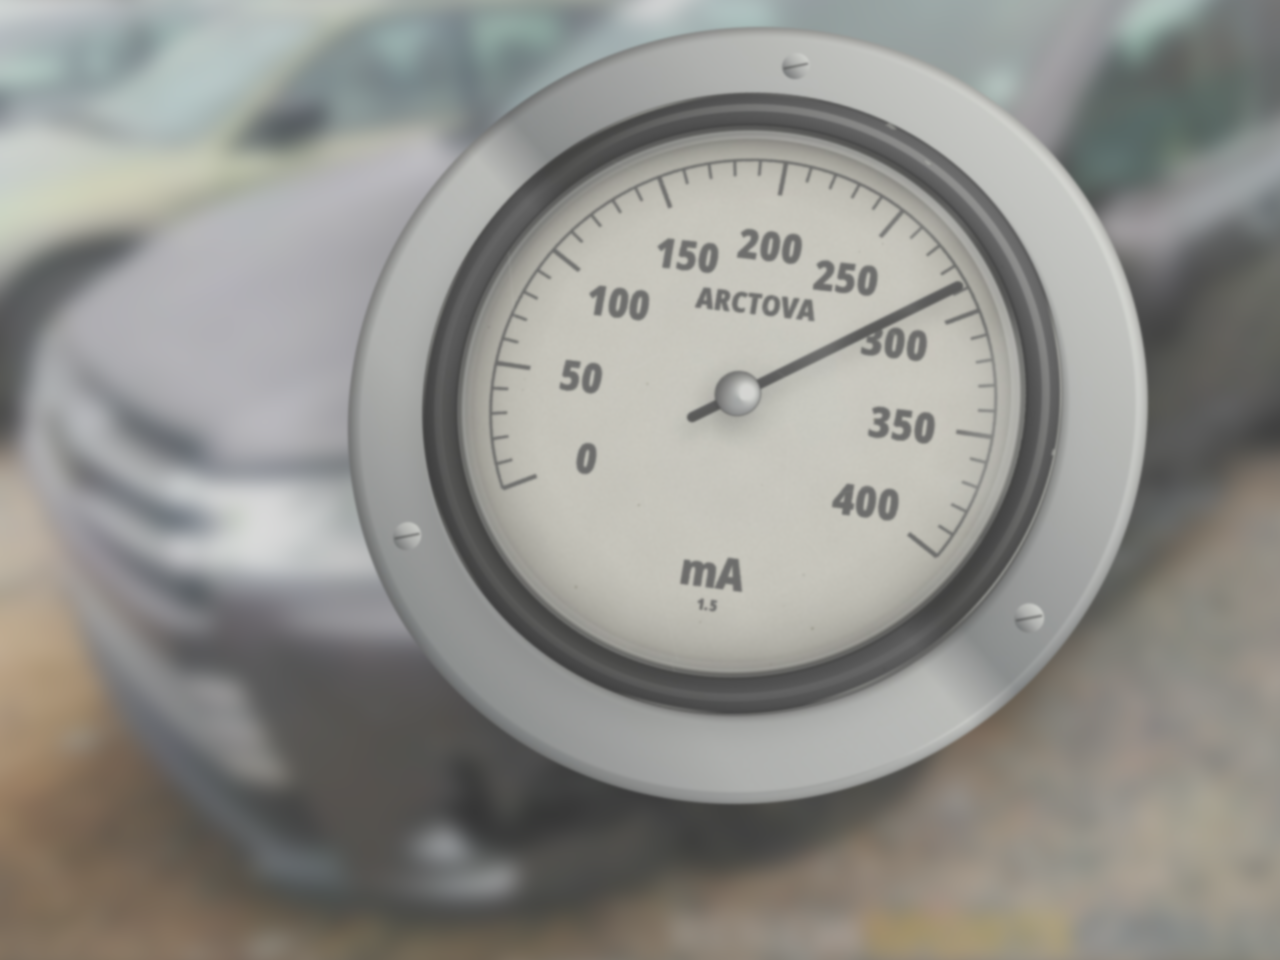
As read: 290 (mA)
